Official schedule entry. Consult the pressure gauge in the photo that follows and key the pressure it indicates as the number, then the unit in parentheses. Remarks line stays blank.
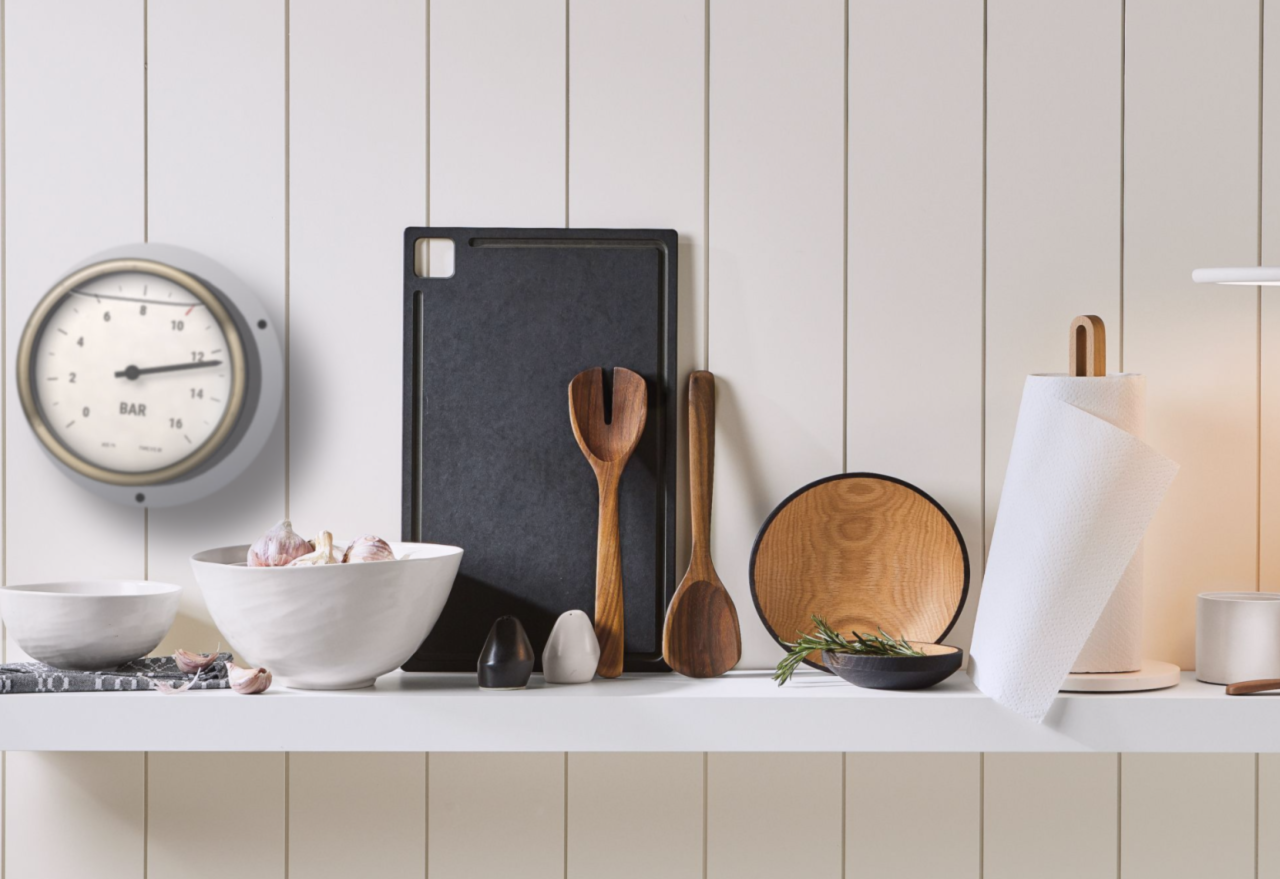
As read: 12.5 (bar)
